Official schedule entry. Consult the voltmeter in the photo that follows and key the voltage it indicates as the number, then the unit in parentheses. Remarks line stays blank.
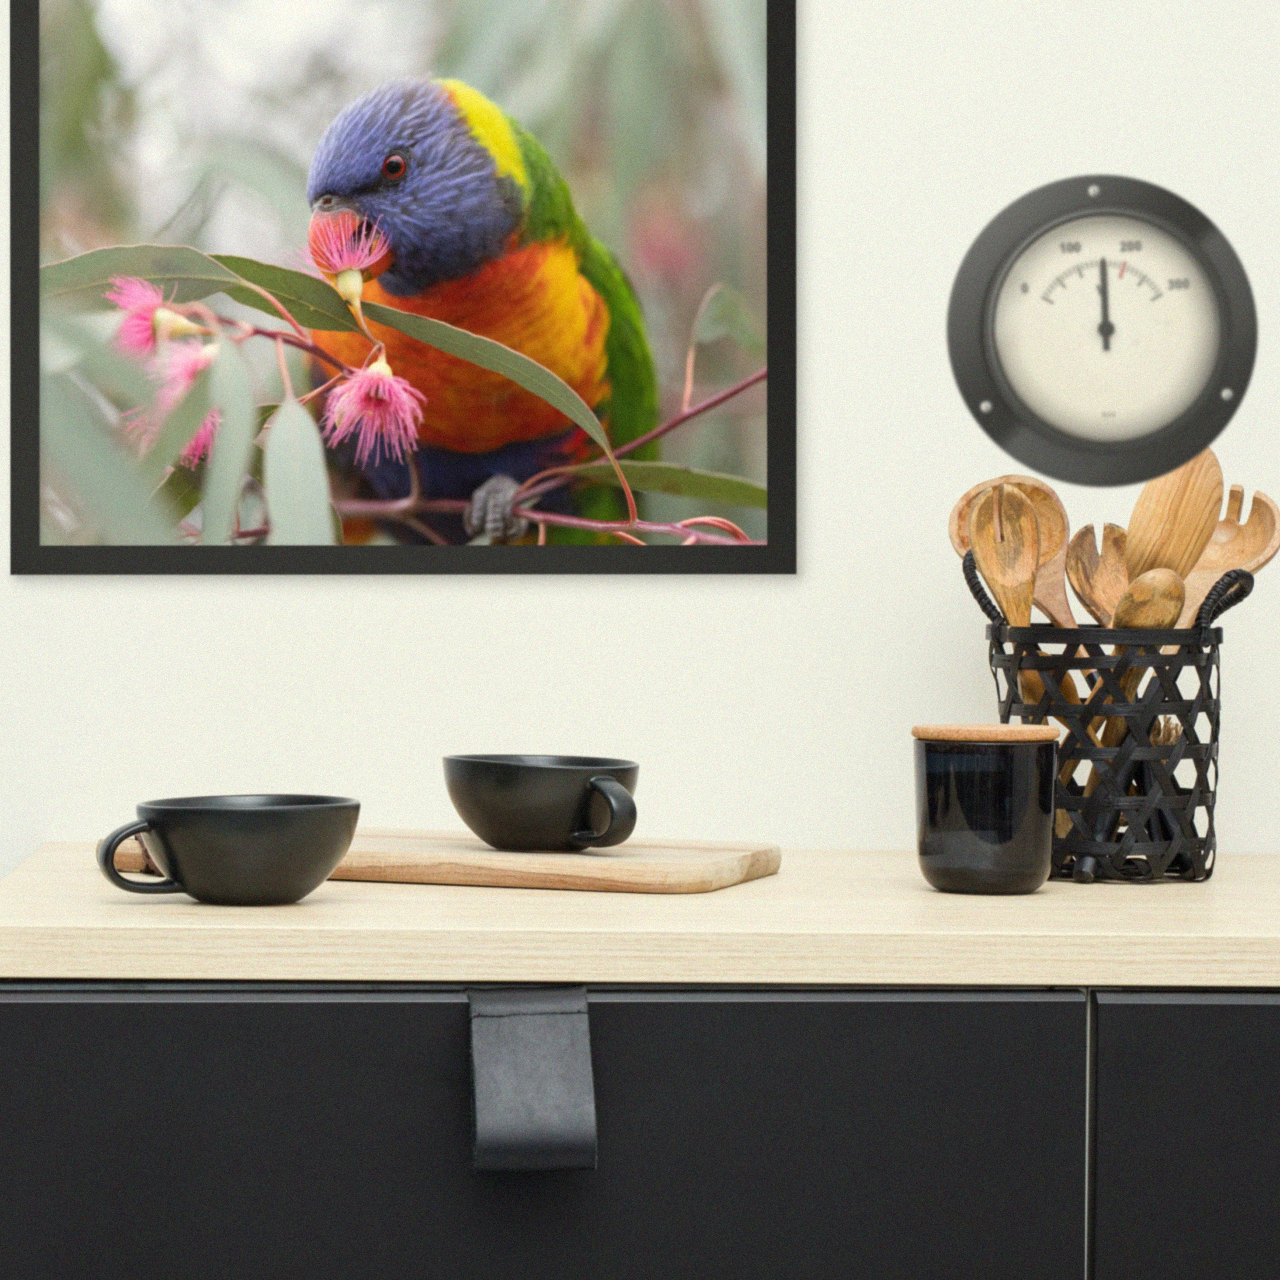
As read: 150 (V)
